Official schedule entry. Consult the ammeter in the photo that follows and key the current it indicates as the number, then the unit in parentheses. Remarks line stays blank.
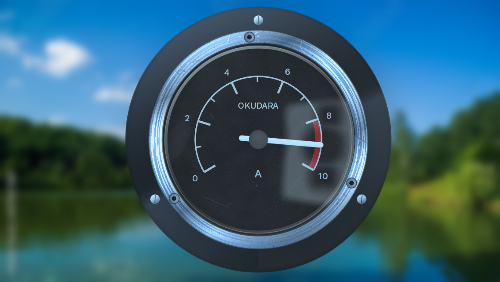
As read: 9 (A)
